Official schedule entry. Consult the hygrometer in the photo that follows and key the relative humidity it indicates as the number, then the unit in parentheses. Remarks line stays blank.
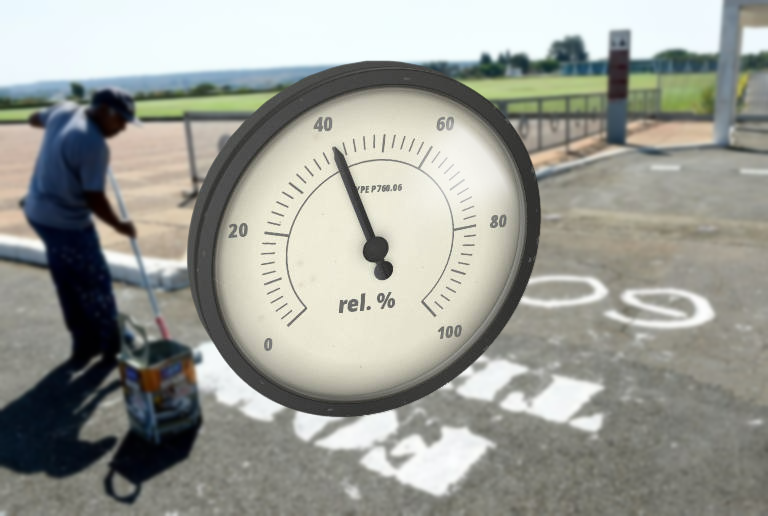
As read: 40 (%)
